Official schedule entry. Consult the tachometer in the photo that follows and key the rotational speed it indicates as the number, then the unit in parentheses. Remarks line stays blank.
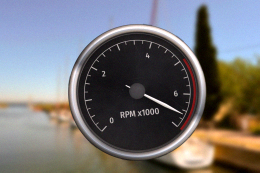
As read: 6625 (rpm)
